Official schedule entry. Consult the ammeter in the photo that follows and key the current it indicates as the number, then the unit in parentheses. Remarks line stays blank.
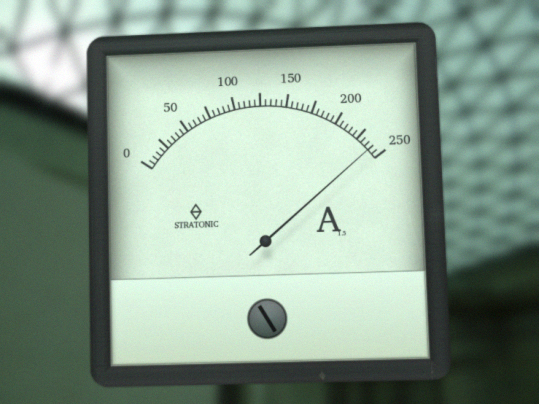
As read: 240 (A)
